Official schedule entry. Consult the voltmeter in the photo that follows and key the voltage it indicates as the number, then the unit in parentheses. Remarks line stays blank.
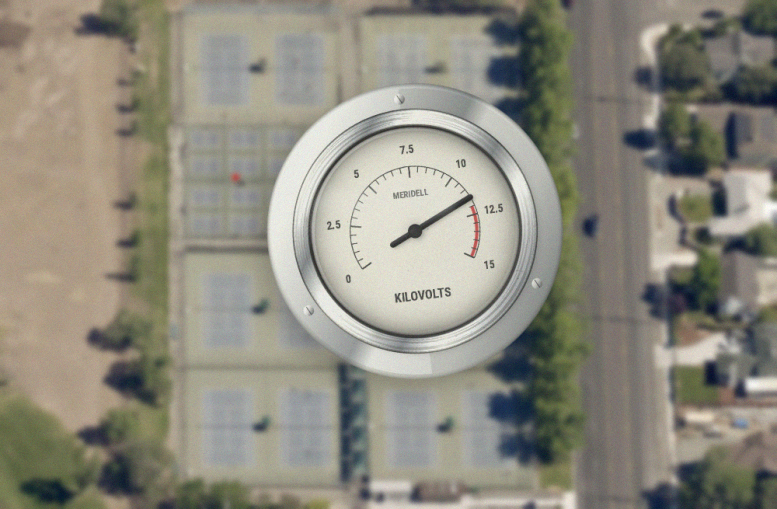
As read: 11.5 (kV)
